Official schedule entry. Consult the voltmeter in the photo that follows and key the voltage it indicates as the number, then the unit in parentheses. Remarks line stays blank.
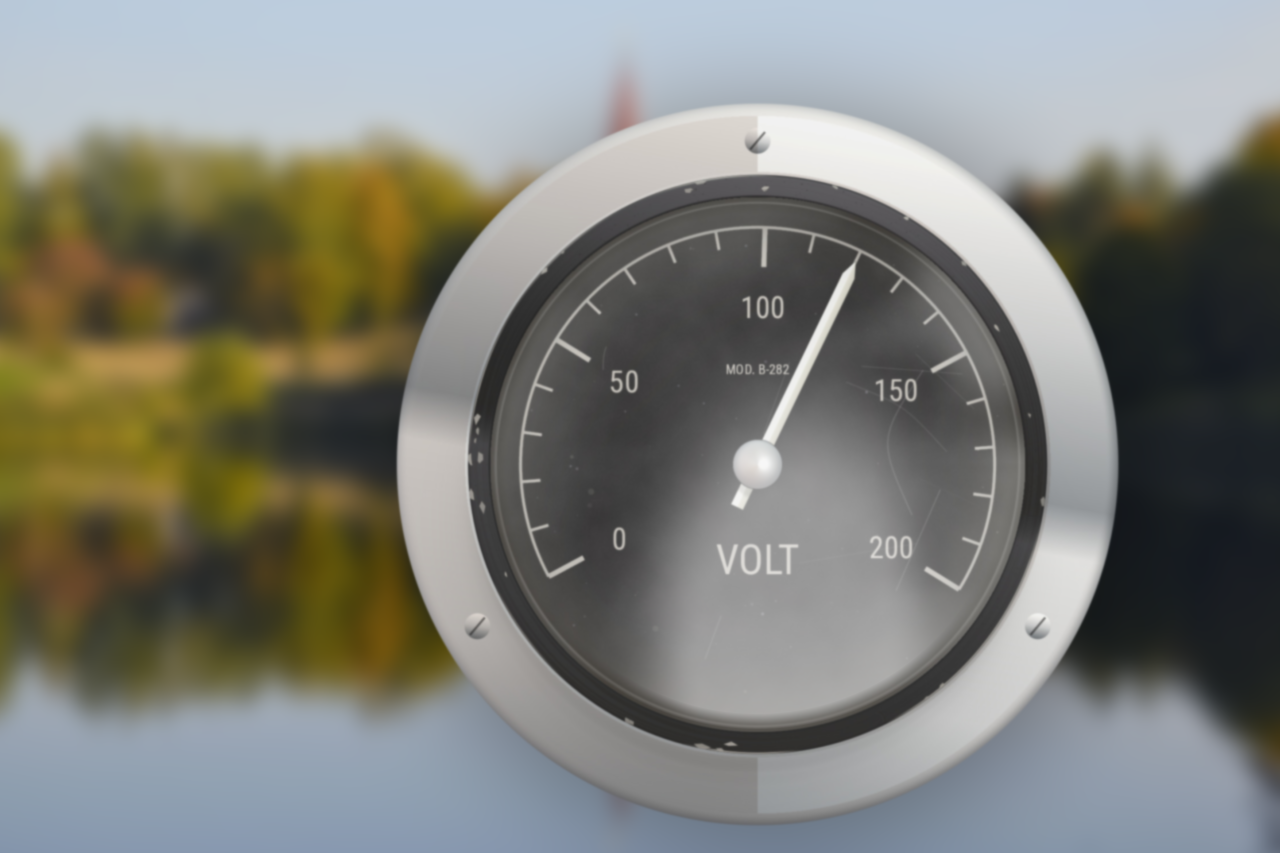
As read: 120 (V)
